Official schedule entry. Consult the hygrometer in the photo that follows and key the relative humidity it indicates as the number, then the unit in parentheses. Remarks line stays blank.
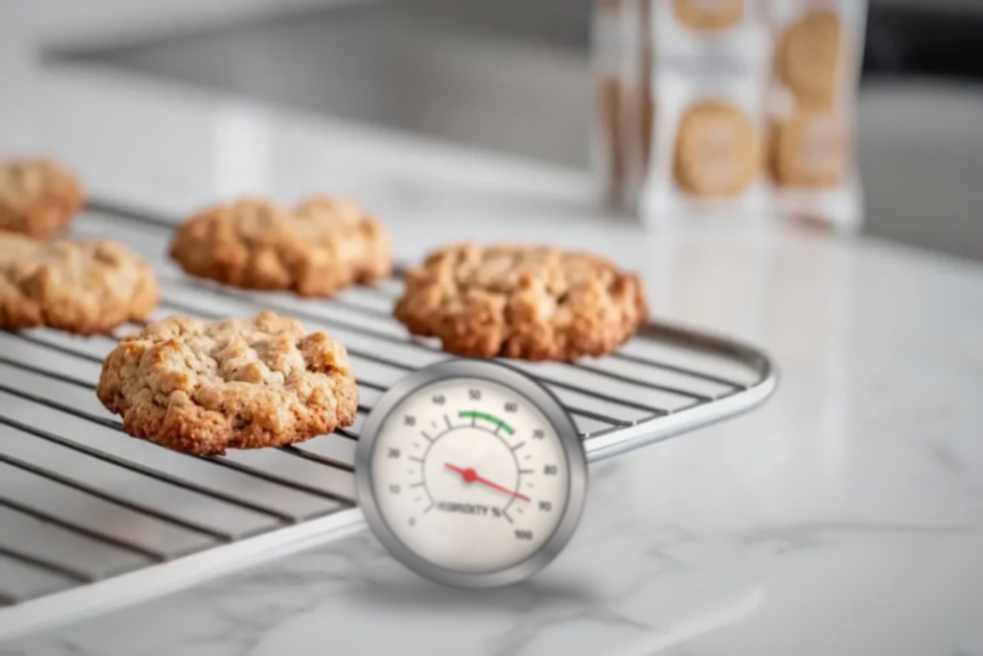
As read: 90 (%)
